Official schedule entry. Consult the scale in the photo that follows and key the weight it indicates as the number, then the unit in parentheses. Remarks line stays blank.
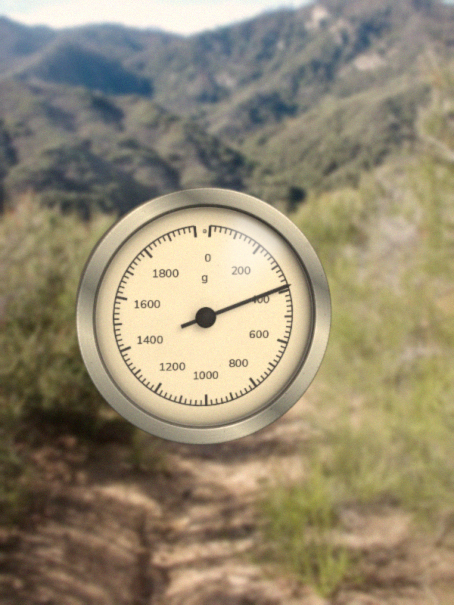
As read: 380 (g)
